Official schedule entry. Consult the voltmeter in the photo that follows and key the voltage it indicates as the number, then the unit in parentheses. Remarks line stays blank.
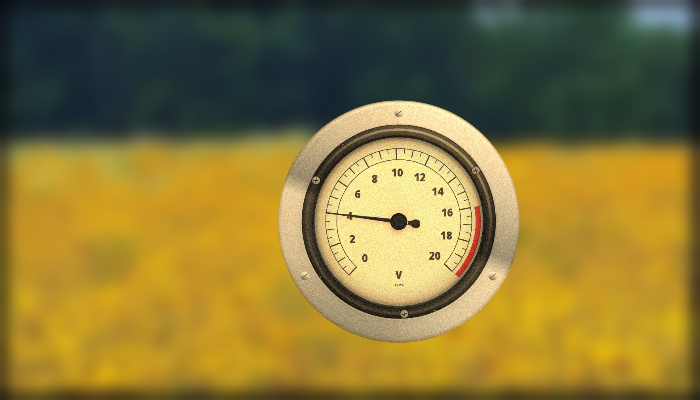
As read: 4 (V)
